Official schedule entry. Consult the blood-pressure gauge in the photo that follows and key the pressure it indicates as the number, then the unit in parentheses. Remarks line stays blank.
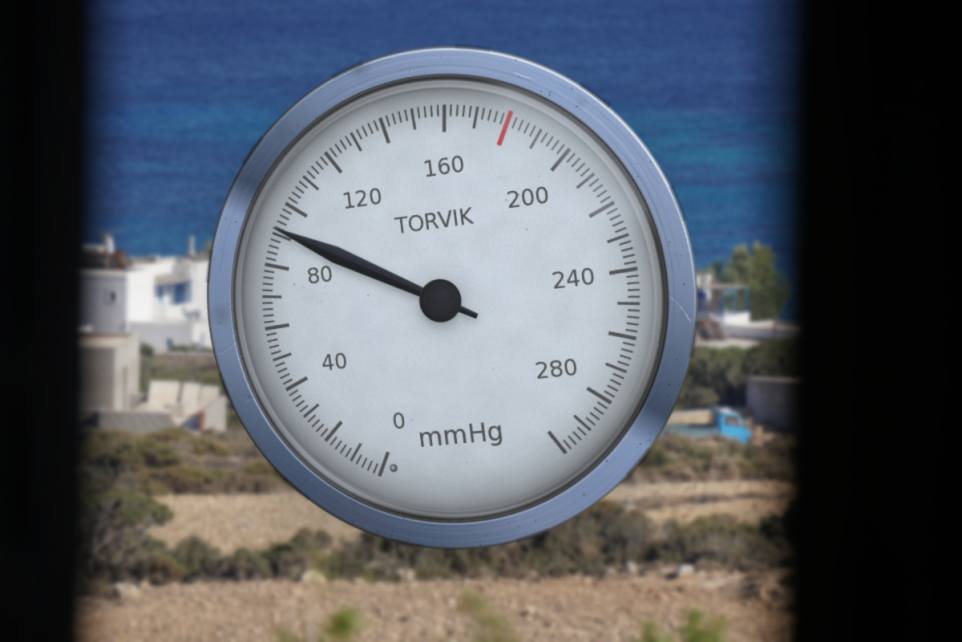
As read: 92 (mmHg)
